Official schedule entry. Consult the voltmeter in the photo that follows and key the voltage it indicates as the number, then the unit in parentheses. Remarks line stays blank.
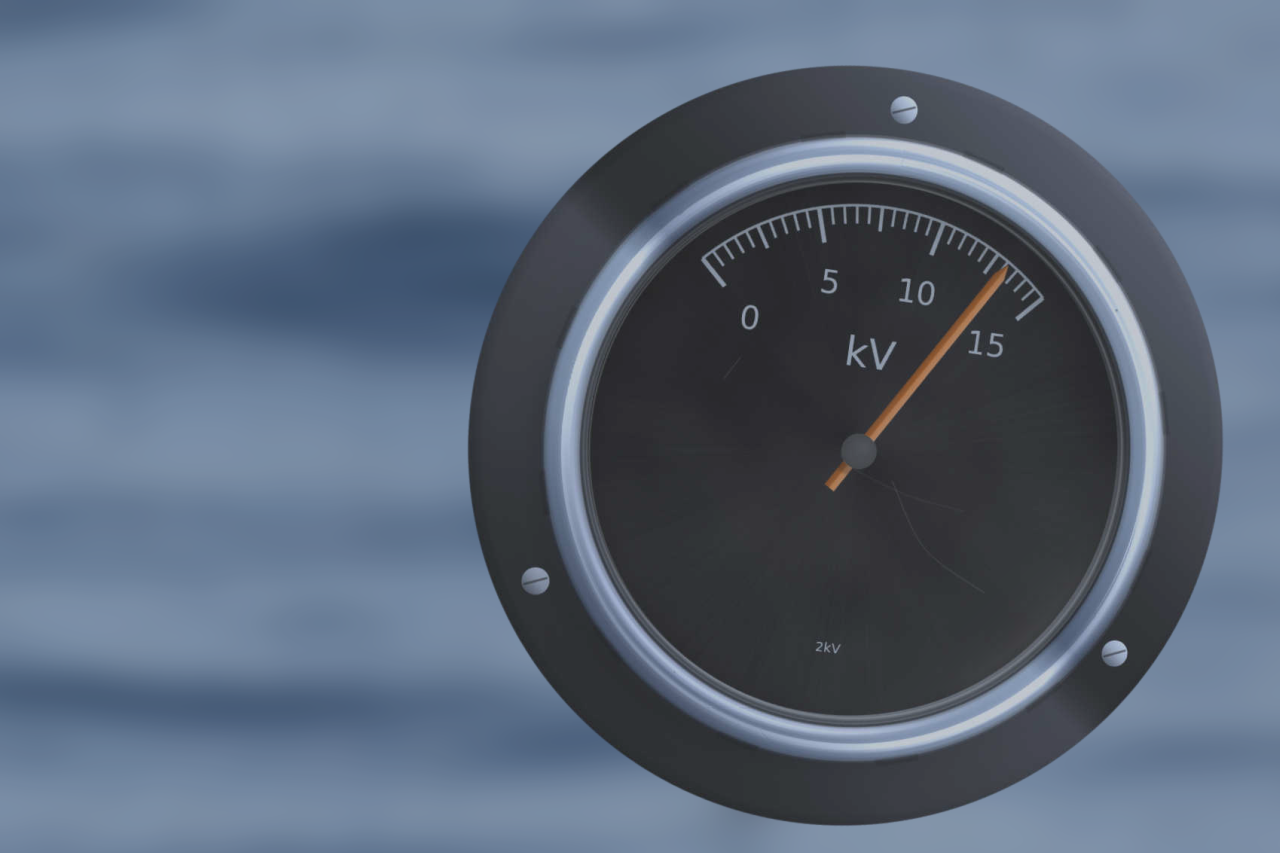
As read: 13 (kV)
